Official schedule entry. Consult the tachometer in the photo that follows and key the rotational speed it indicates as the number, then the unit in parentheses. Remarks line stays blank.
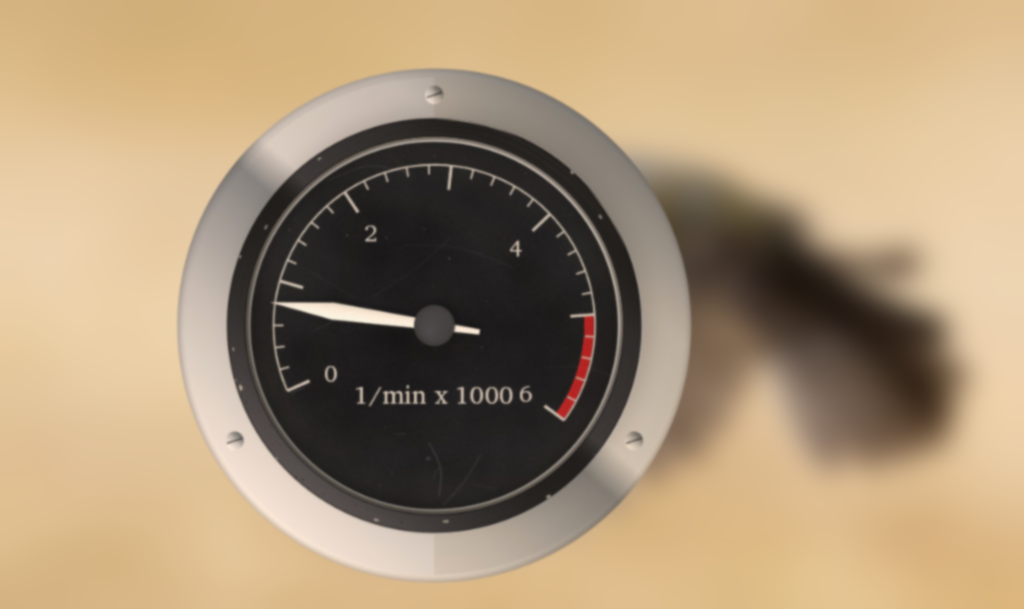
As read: 800 (rpm)
